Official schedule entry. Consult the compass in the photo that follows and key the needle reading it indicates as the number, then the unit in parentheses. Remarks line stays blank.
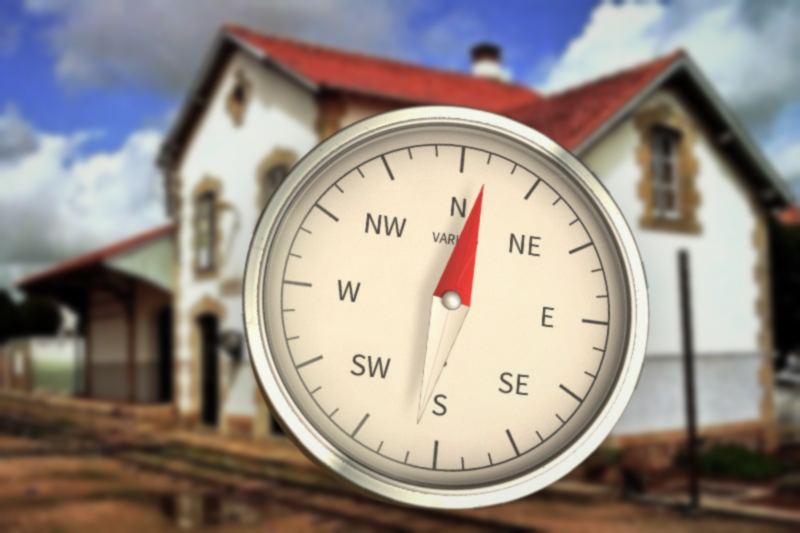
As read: 10 (°)
